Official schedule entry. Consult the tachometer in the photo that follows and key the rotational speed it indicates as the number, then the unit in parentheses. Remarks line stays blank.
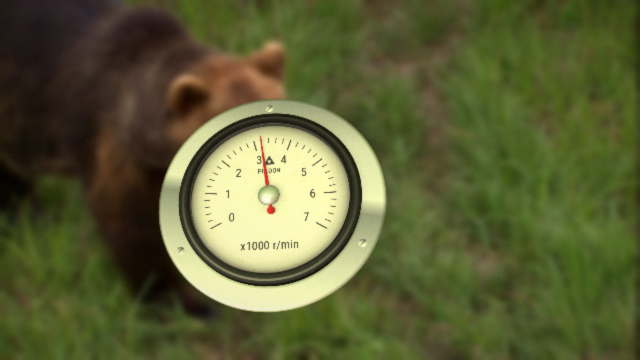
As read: 3200 (rpm)
